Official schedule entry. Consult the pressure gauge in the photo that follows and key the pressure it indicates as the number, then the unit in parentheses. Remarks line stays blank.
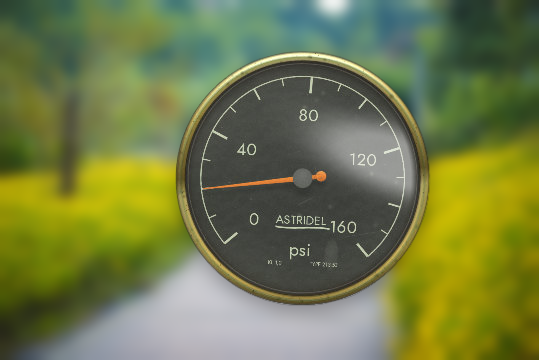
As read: 20 (psi)
